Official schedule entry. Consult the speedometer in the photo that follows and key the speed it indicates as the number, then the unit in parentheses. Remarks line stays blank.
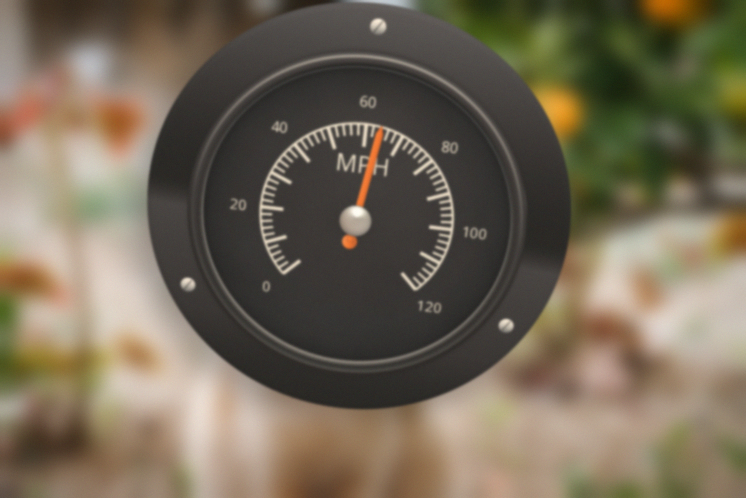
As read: 64 (mph)
